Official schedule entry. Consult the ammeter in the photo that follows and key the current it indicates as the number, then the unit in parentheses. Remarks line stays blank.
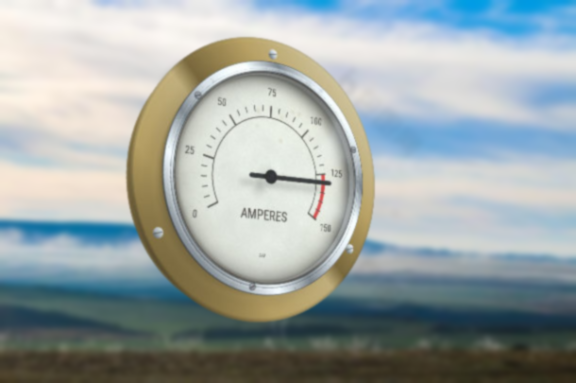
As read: 130 (A)
